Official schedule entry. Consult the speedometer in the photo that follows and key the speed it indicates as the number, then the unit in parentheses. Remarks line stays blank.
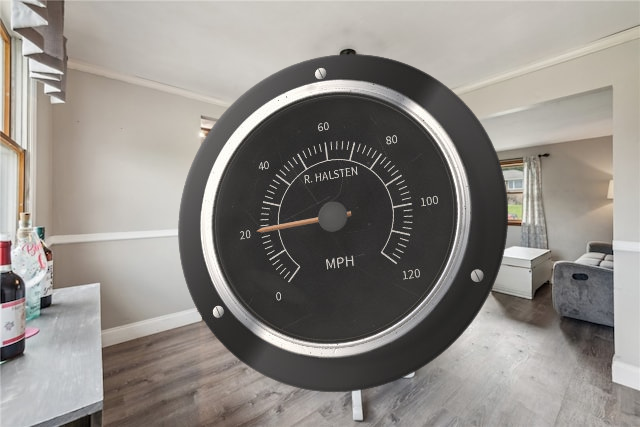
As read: 20 (mph)
